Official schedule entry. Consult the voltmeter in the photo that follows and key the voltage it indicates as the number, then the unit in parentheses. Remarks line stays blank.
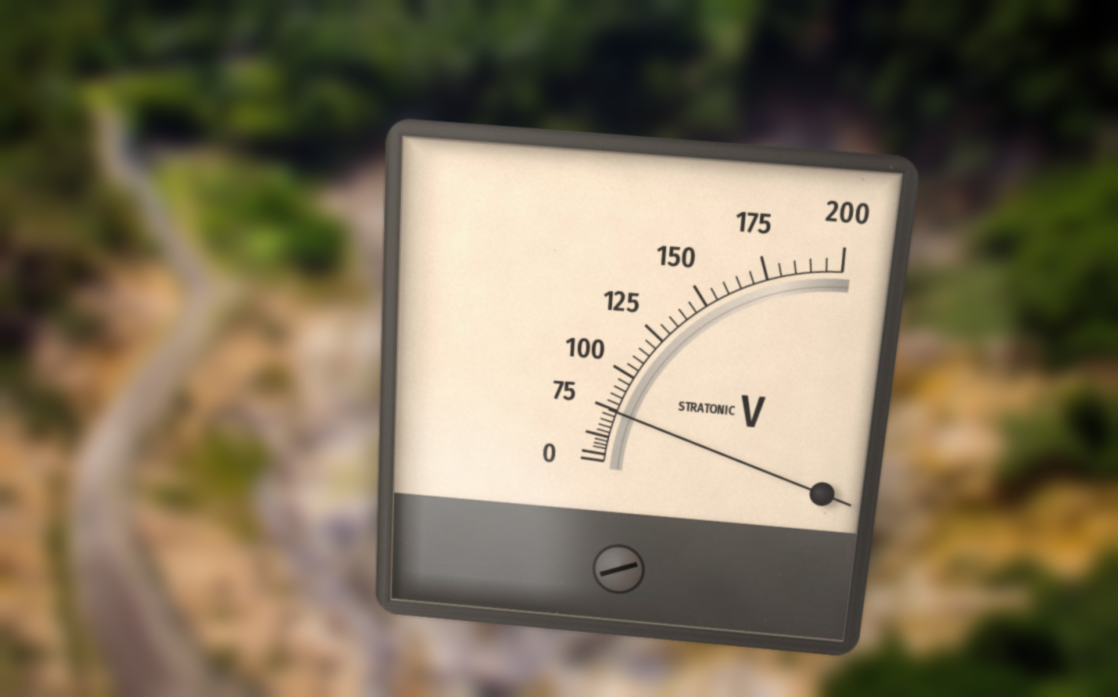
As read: 75 (V)
